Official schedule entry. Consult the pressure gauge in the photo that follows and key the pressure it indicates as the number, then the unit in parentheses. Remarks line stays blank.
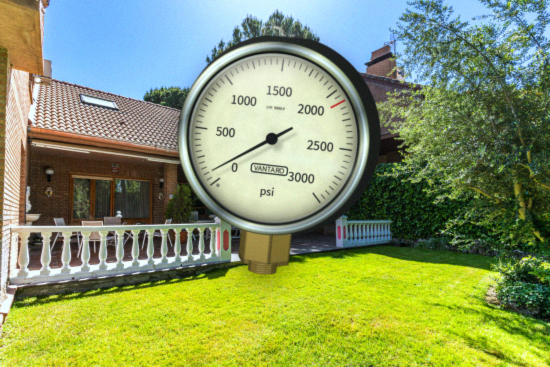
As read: 100 (psi)
